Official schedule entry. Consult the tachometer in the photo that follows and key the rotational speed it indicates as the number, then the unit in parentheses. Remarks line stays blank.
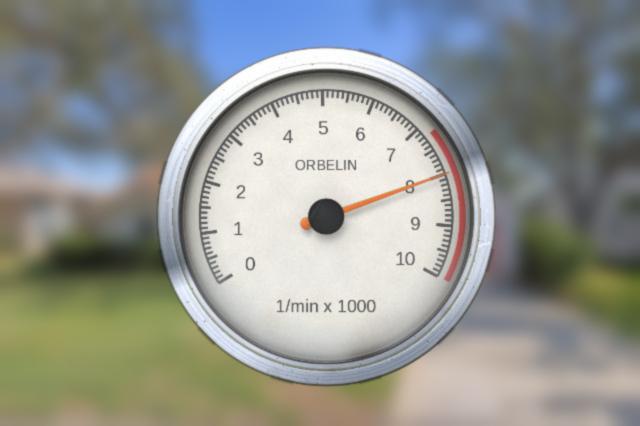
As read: 8000 (rpm)
